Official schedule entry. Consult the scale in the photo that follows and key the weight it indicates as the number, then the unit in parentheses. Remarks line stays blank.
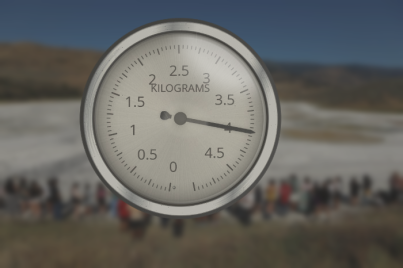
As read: 4 (kg)
